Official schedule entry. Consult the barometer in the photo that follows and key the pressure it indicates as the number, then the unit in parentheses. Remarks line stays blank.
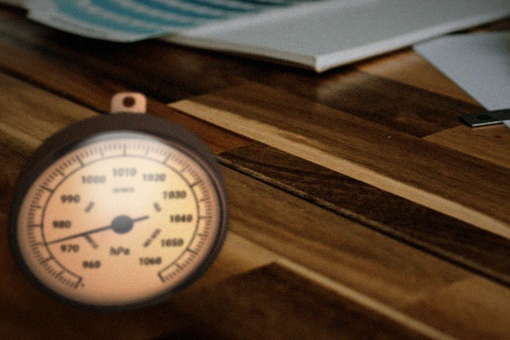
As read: 975 (hPa)
